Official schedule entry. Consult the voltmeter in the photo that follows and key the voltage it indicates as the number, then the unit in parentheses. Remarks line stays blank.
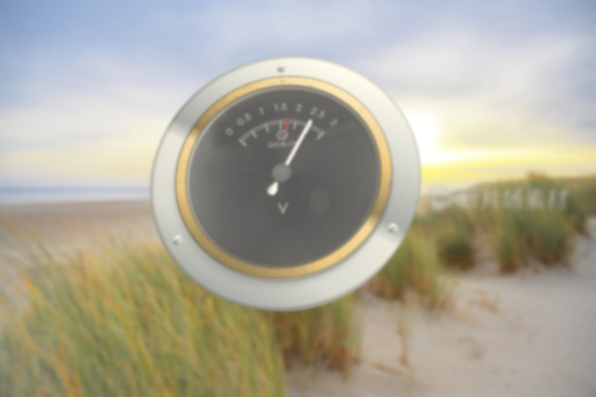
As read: 2.5 (V)
